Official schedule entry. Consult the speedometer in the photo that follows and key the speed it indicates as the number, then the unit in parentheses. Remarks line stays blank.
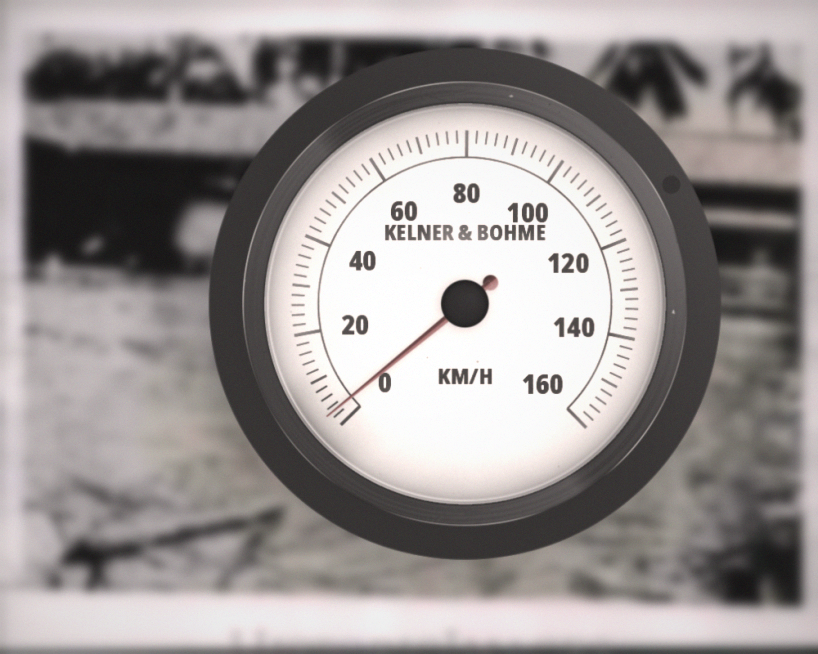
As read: 3 (km/h)
